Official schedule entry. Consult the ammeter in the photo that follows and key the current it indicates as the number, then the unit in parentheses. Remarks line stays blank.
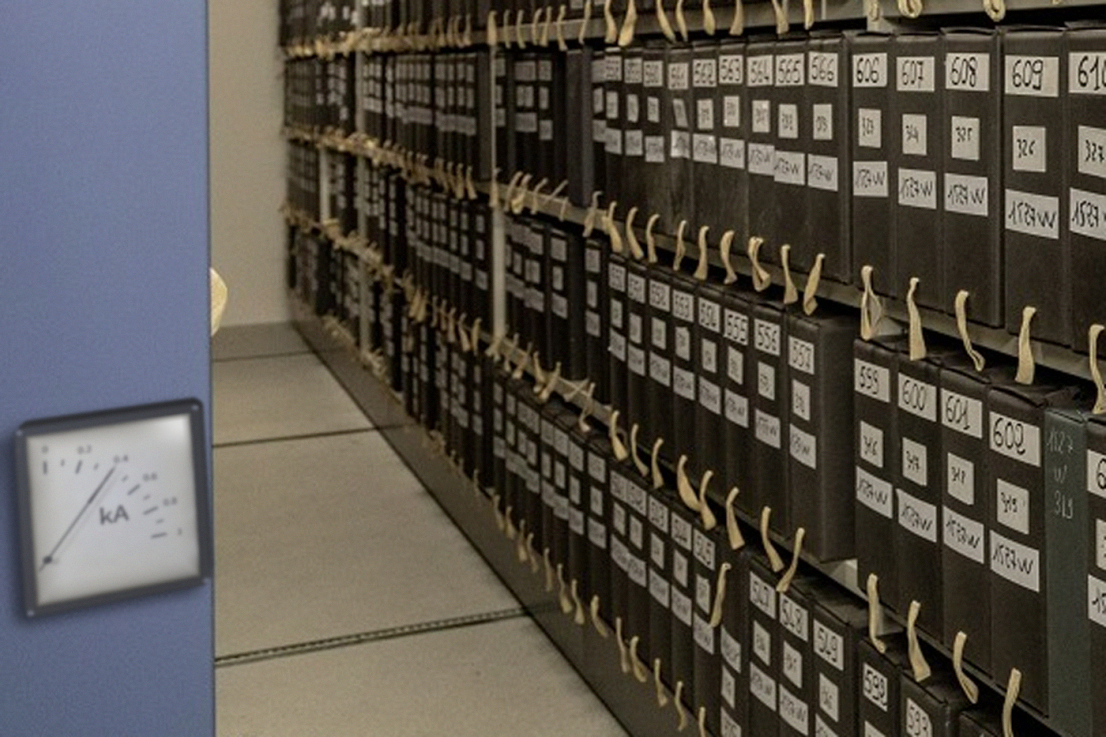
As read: 0.4 (kA)
